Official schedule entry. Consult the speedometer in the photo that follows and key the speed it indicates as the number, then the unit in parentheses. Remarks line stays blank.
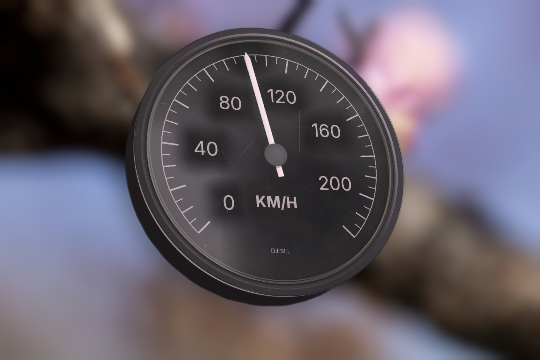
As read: 100 (km/h)
